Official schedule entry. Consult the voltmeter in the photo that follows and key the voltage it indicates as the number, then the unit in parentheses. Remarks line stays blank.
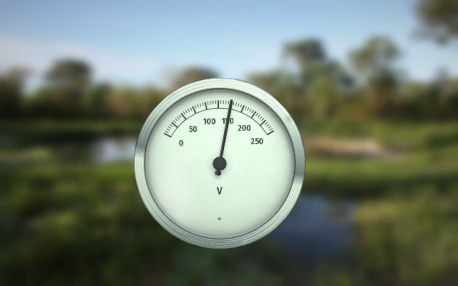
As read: 150 (V)
